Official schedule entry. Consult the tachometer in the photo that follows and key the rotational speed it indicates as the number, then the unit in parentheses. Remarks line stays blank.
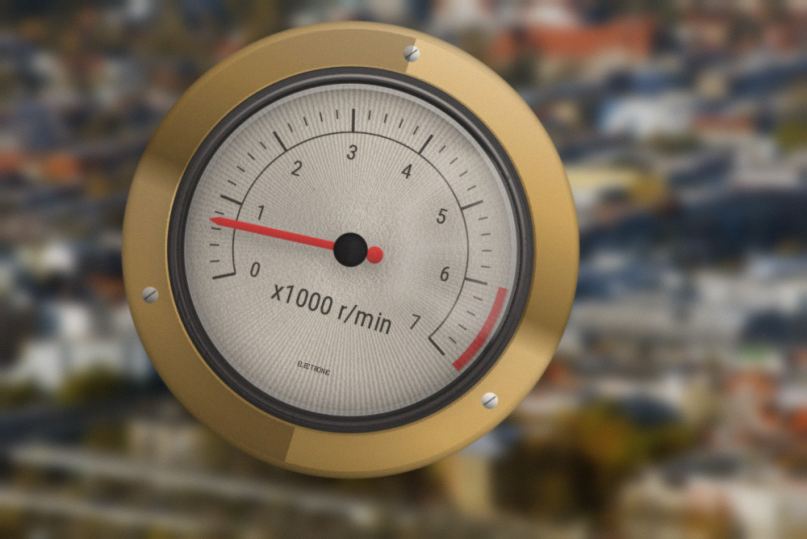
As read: 700 (rpm)
